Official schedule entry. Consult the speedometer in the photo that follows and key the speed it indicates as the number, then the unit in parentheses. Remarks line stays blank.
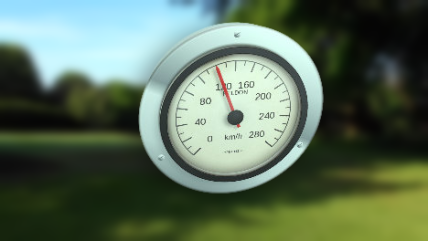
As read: 120 (km/h)
